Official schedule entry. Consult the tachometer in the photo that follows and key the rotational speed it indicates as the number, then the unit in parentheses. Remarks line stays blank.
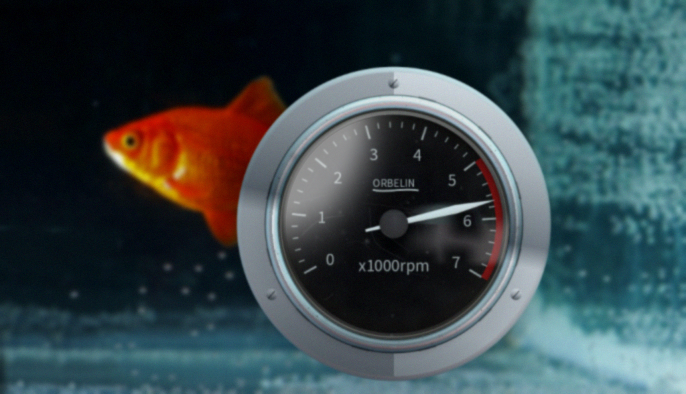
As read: 5700 (rpm)
